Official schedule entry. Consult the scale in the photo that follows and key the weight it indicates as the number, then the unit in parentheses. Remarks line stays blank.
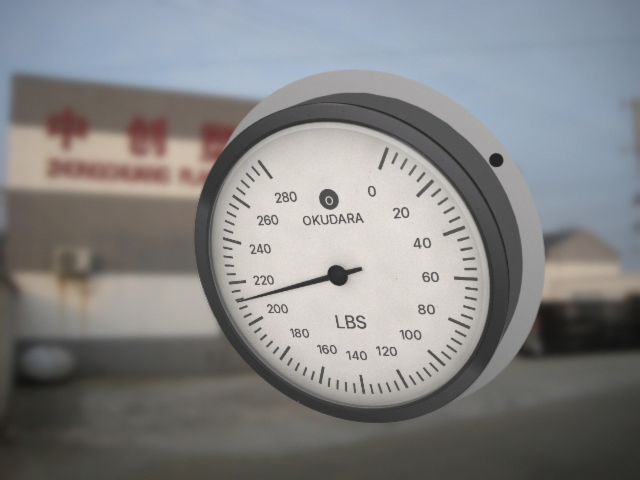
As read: 212 (lb)
